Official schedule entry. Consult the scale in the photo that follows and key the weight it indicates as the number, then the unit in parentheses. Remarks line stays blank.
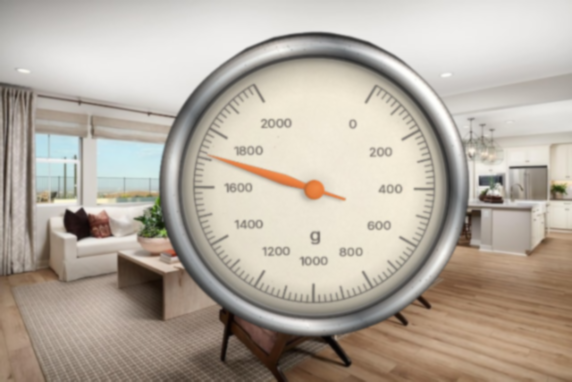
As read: 1720 (g)
